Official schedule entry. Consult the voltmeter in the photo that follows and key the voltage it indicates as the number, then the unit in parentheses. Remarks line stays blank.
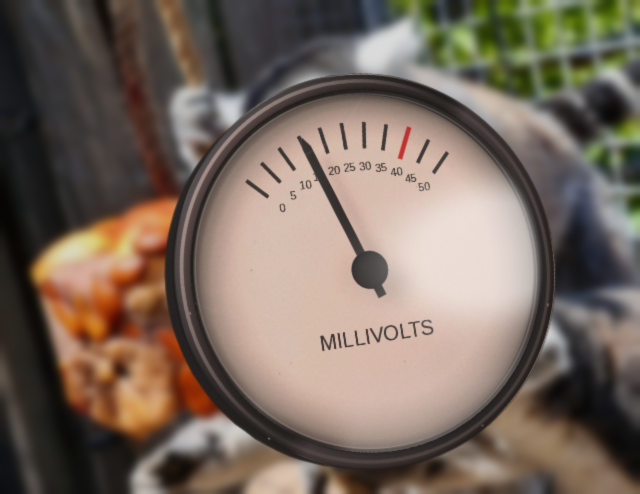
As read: 15 (mV)
